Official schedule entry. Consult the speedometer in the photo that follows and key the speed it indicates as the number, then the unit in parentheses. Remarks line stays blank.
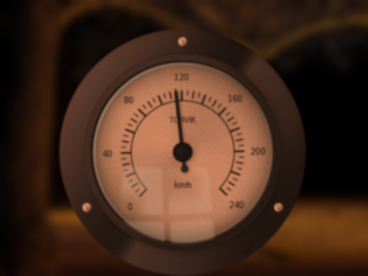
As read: 115 (km/h)
